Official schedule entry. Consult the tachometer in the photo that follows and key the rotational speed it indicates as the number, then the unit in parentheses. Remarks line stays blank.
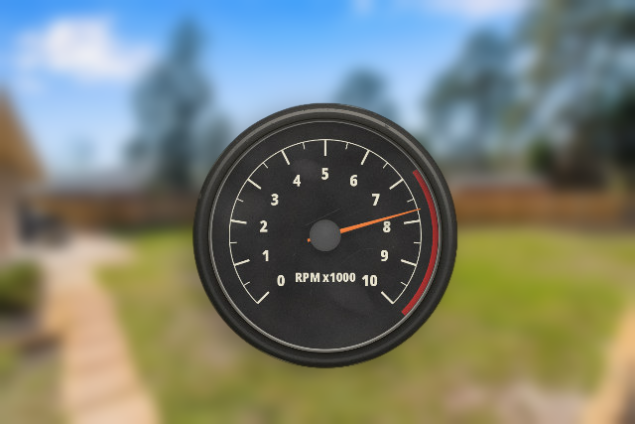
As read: 7750 (rpm)
